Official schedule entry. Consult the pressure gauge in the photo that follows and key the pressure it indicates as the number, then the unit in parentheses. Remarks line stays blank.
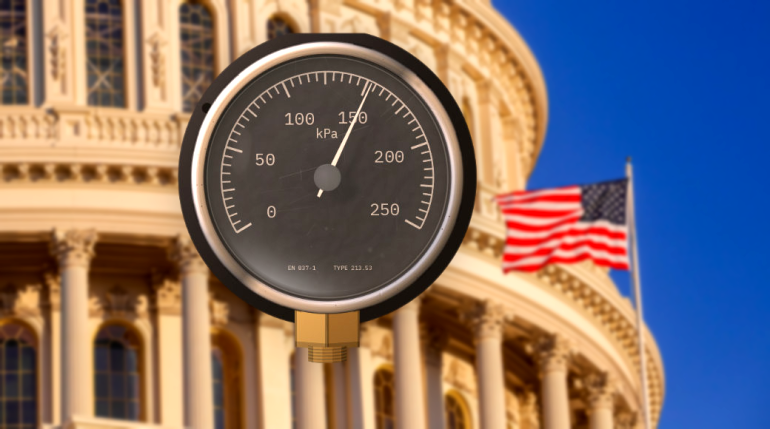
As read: 152.5 (kPa)
